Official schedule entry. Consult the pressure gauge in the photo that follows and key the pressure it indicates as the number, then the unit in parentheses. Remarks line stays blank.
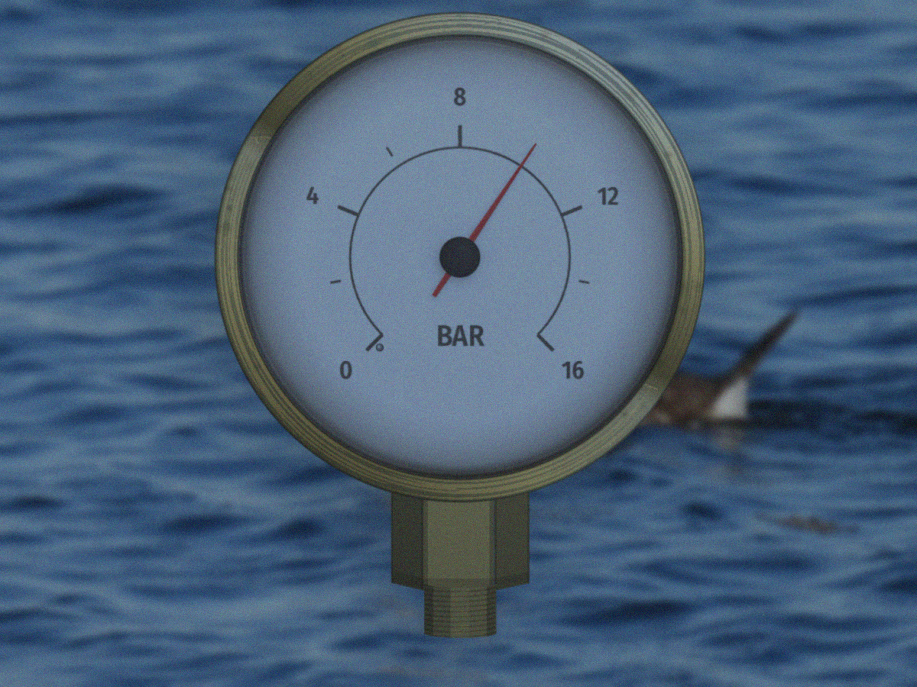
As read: 10 (bar)
